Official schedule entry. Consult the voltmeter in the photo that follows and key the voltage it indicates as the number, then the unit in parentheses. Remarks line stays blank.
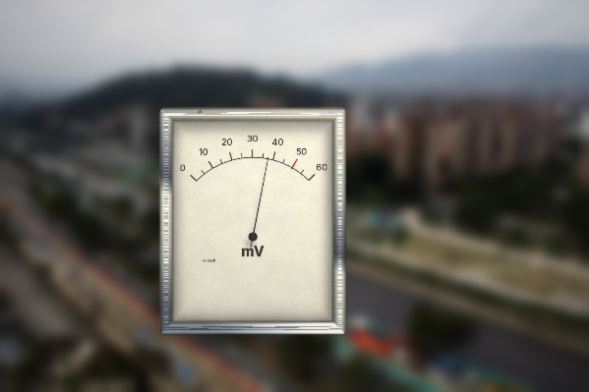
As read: 37.5 (mV)
